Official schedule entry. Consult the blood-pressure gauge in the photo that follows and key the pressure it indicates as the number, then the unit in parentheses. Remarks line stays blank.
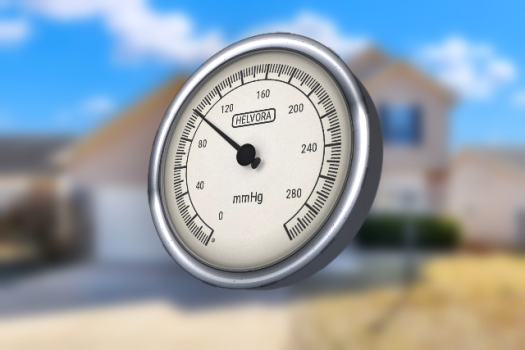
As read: 100 (mmHg)
